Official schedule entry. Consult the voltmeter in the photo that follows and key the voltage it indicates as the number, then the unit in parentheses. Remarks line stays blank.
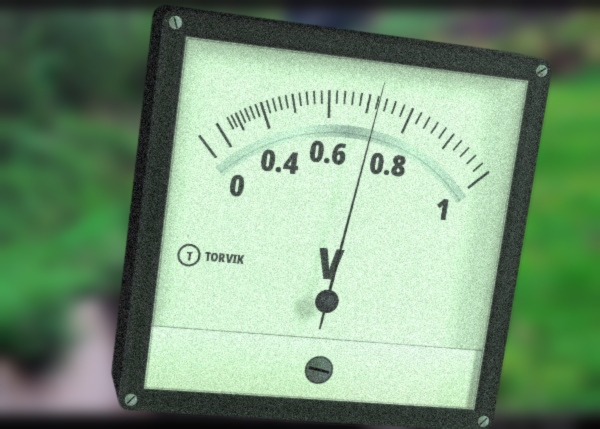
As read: 0.72 (V)
